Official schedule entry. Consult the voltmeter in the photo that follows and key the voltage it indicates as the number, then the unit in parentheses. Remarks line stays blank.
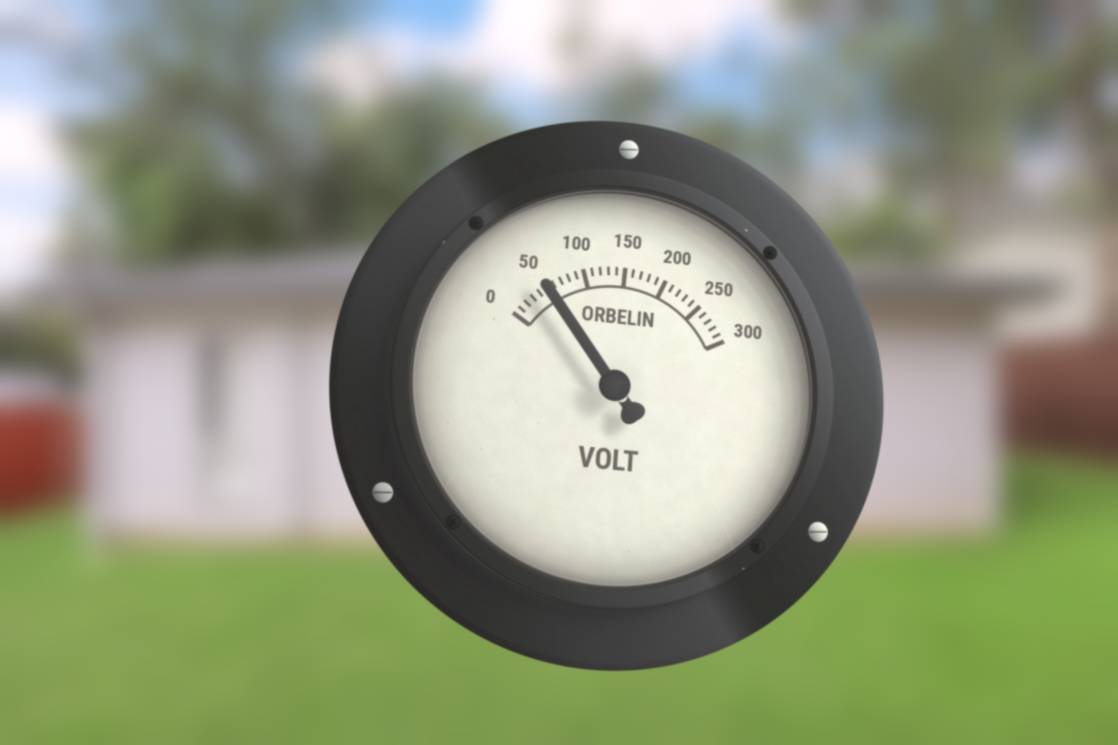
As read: 50 (V)
